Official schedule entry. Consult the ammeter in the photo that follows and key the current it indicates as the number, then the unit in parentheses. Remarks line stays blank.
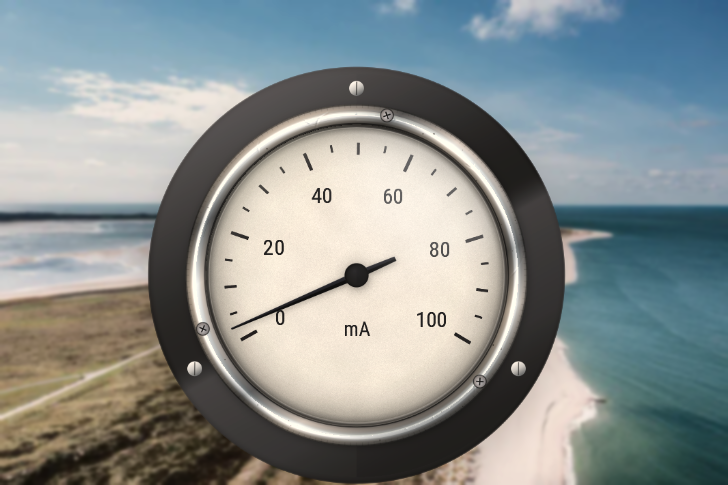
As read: 2.5 (mA)
